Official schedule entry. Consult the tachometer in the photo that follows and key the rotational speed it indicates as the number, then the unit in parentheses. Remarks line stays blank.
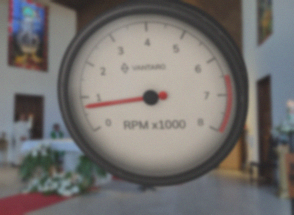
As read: 750 (rpm)
